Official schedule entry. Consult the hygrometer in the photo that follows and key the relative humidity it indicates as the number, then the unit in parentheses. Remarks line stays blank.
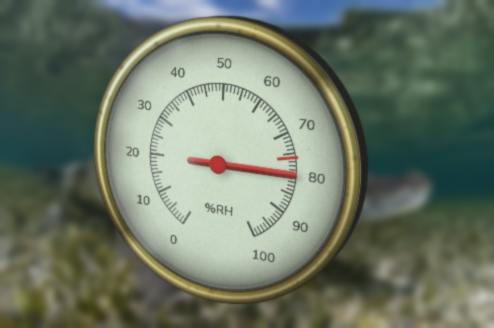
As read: 80 (%)
